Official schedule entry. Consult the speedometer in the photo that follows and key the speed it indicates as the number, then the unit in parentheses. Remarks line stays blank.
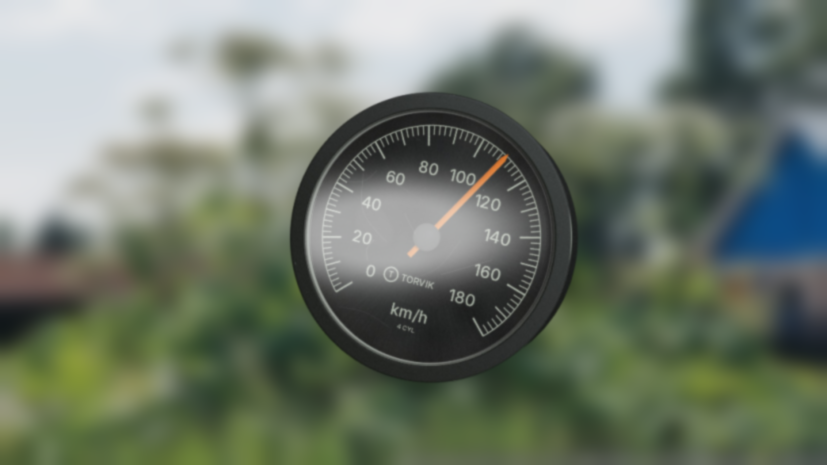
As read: 110 (km/h)
